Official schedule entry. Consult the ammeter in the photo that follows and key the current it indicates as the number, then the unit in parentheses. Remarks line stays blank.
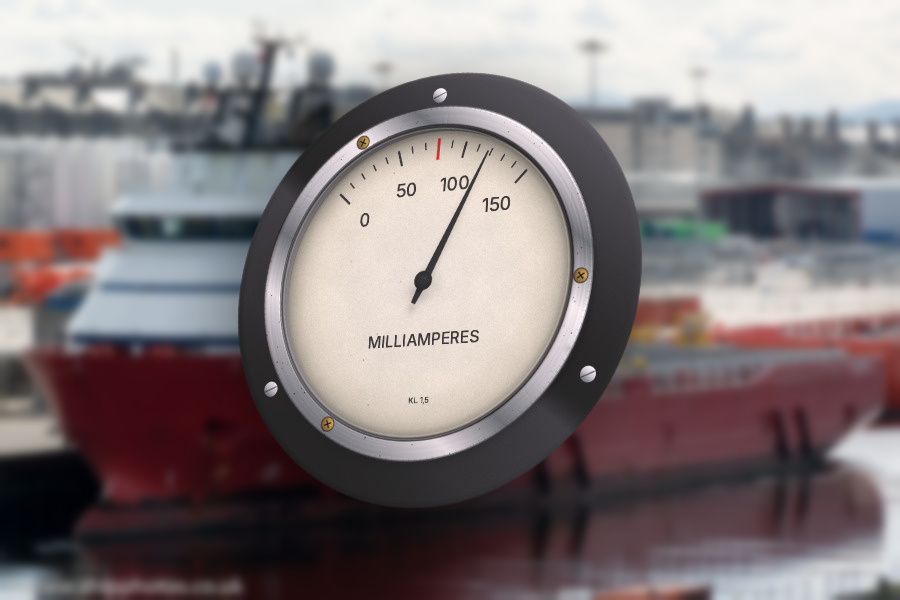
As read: 120 (mA)
